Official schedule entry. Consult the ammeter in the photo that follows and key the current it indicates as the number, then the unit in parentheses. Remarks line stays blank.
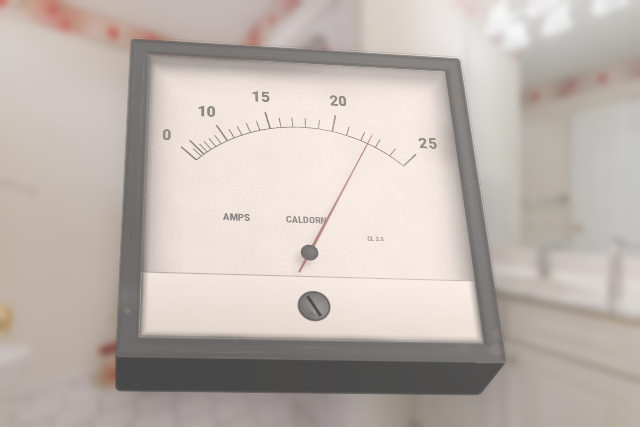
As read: 22.5 (A)
